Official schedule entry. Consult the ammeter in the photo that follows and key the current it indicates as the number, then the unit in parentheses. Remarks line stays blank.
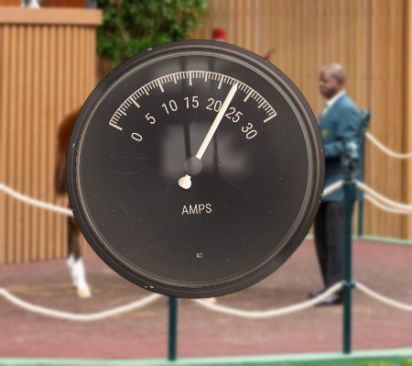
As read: 22.5 (A)
